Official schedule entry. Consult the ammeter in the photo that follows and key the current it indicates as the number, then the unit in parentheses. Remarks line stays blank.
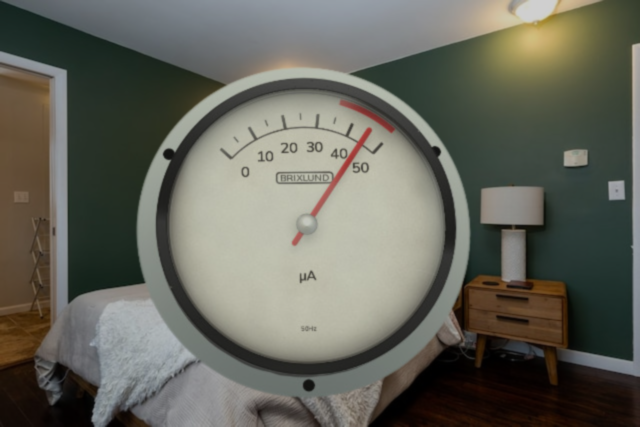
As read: 45 (µA)
